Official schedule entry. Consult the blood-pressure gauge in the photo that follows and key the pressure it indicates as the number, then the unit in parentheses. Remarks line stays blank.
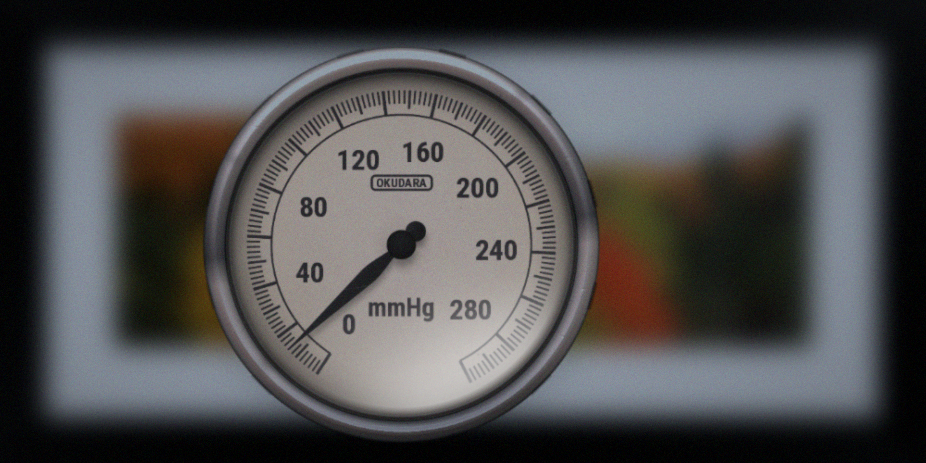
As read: 14 (mmHg)
